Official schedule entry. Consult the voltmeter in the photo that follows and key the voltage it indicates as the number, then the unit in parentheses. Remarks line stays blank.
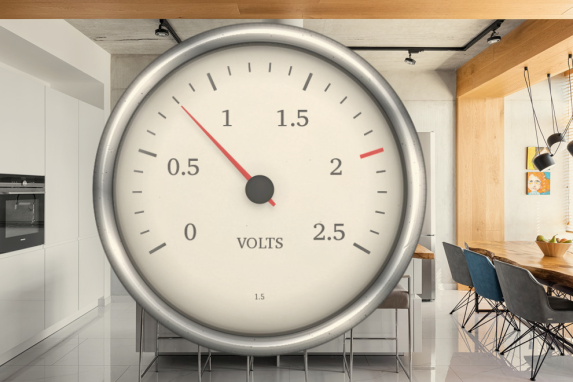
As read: 0.8 (V)
